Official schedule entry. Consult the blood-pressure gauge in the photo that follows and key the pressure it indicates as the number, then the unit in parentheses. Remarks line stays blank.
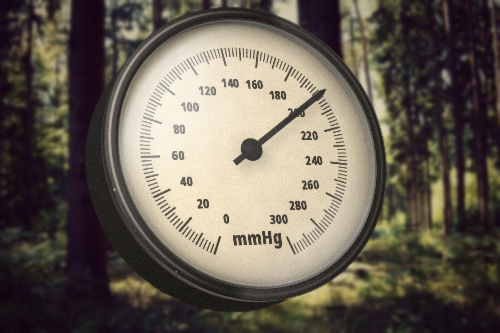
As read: 200 (mmHg)
